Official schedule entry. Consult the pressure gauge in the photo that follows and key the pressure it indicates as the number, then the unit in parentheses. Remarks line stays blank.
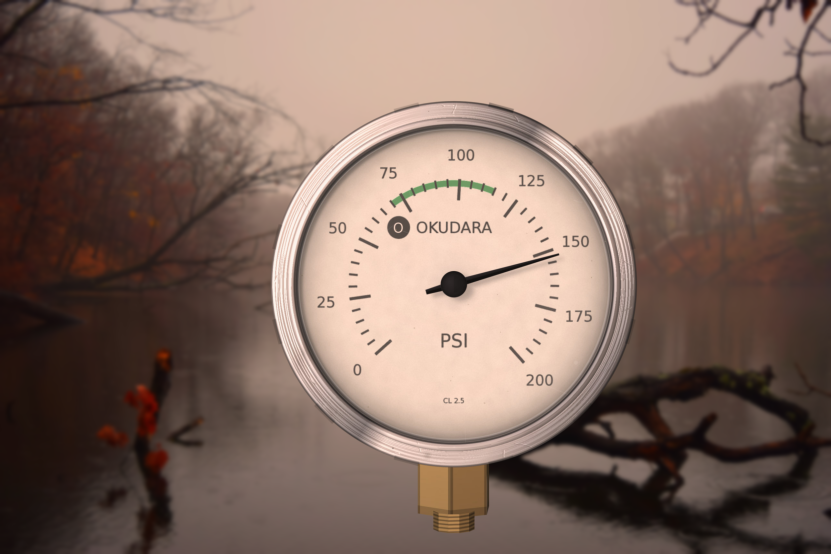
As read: 152.5 (psi)
